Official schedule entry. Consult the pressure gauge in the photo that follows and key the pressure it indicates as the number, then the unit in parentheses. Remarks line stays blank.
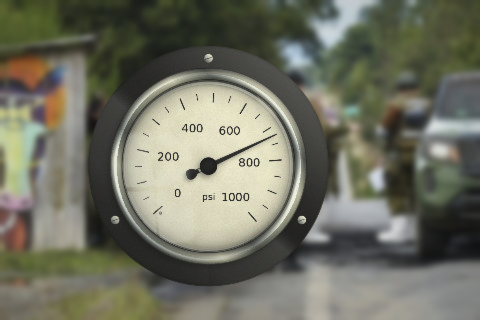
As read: 725 (psi)
